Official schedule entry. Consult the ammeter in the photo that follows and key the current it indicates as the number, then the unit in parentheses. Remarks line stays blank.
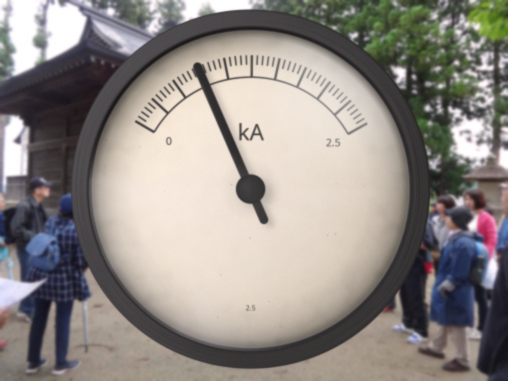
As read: 0.75 (kA)
